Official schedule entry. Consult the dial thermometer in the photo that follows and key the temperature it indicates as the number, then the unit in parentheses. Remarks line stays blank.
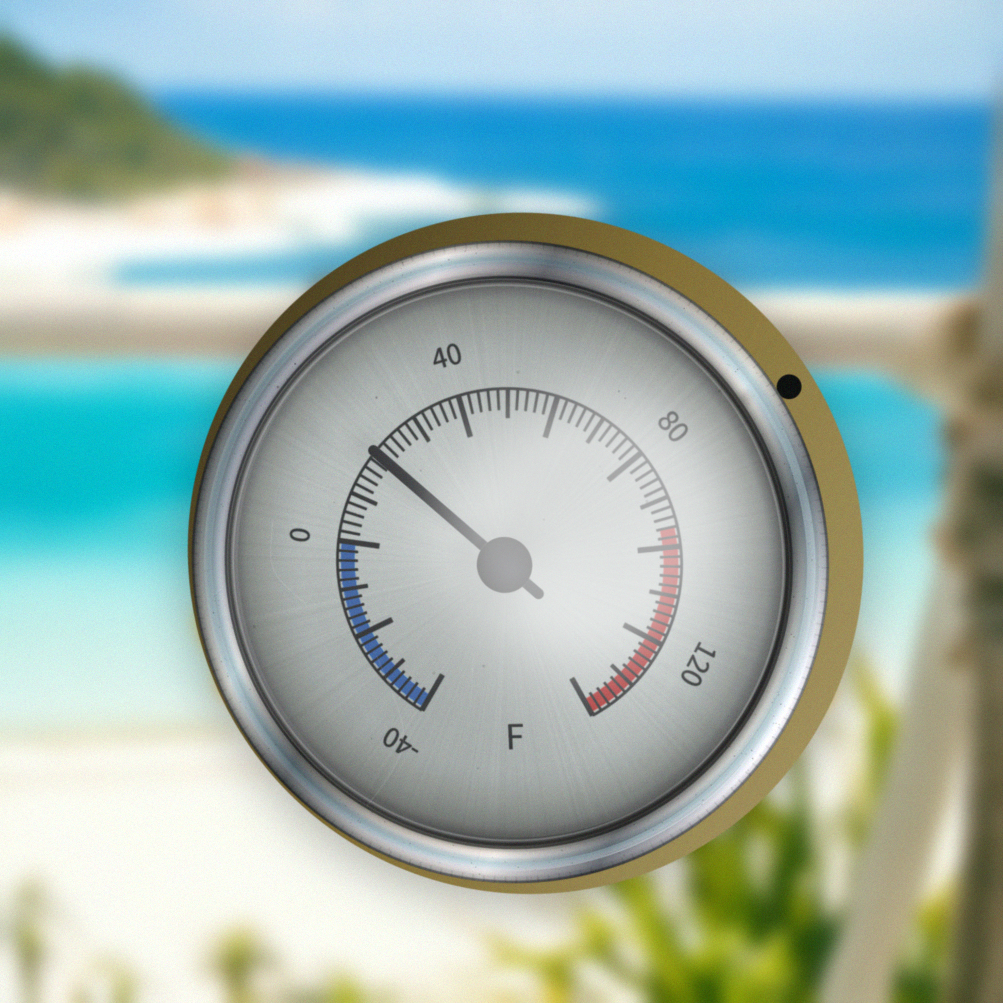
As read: 20 (°F)
